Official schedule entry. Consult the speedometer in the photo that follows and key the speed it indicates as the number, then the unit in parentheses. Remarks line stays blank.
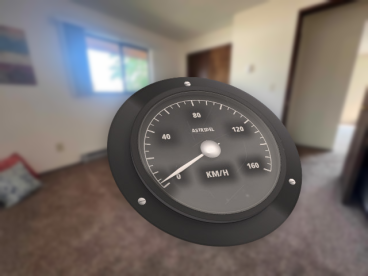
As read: 2.5 (km/h)
